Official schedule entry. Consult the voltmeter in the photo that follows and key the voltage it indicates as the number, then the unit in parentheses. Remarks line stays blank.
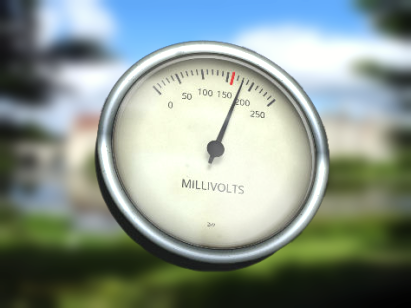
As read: 180 (mV)
